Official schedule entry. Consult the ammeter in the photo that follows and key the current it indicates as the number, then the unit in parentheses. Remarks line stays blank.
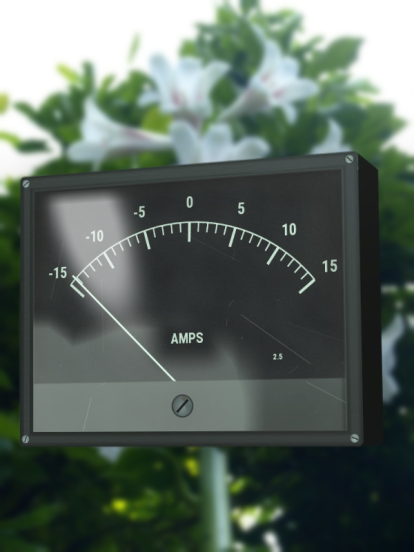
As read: -14 (A)
